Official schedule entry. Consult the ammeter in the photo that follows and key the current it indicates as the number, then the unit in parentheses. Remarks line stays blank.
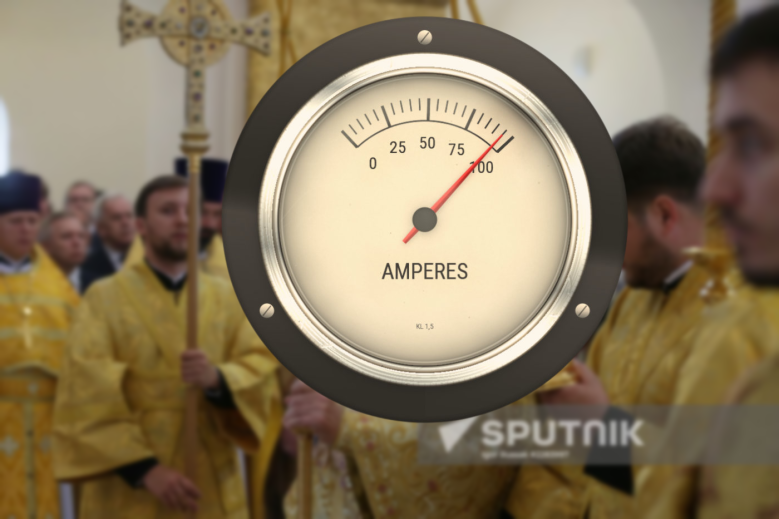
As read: 95 (A)
